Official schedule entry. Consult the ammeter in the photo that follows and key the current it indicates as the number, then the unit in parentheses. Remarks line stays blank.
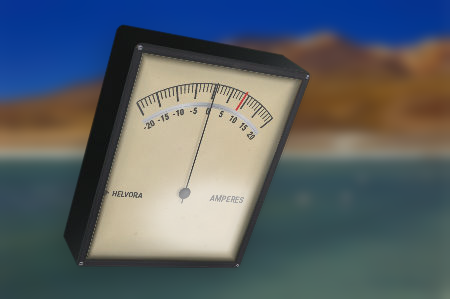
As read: 0 (A)
